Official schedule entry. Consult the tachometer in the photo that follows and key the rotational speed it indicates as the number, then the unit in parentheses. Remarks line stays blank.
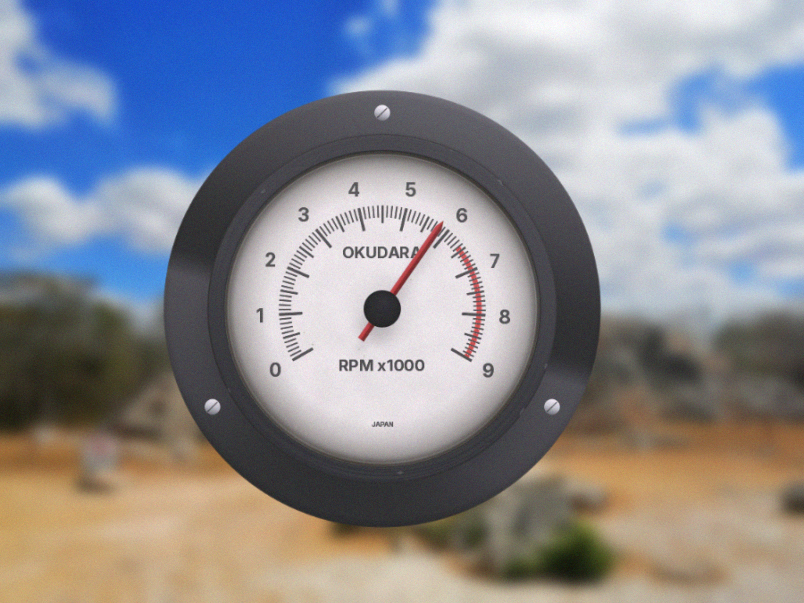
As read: 5800 (rpm)
